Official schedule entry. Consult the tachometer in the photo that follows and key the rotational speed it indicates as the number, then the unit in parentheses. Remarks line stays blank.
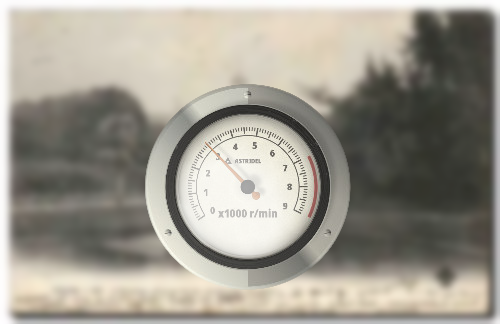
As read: 3000 (rpm)
